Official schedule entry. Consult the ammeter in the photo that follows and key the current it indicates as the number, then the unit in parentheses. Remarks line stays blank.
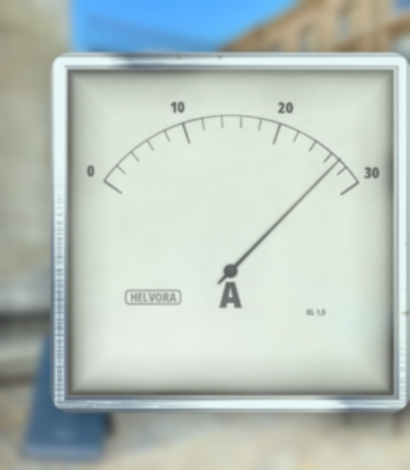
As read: 27 (A)
